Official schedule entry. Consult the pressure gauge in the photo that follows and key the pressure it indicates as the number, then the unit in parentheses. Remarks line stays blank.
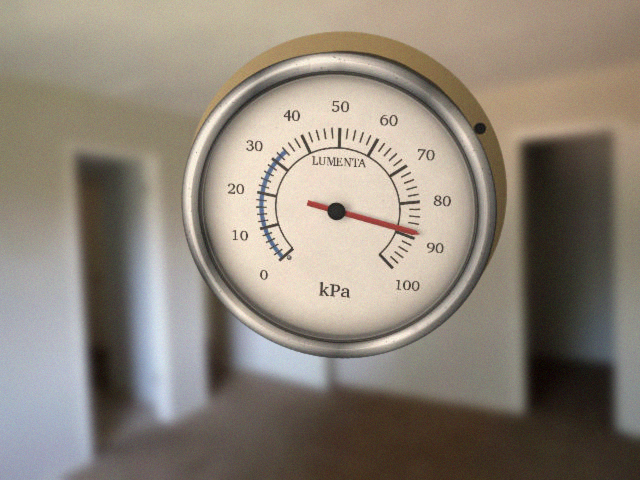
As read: 88 (kPa)
